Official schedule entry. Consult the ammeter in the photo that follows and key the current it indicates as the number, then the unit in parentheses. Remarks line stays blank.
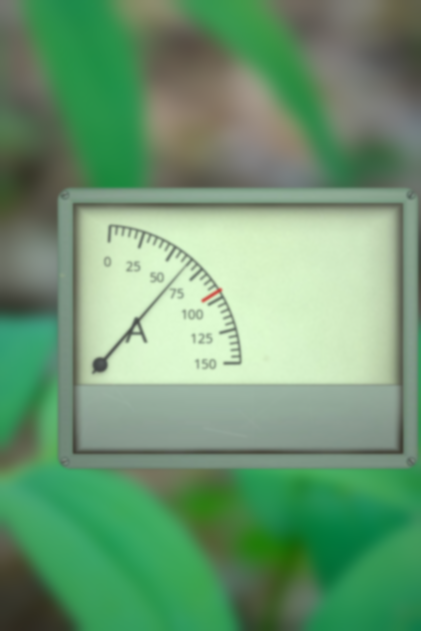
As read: 65 (A)
